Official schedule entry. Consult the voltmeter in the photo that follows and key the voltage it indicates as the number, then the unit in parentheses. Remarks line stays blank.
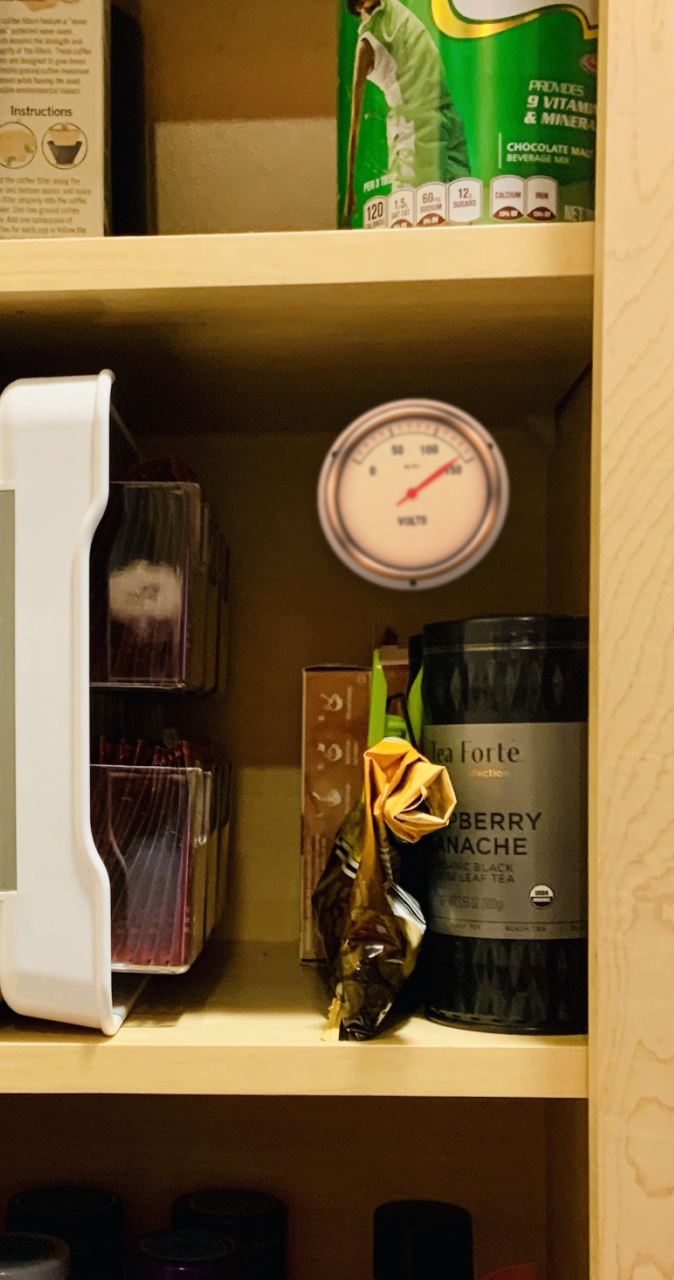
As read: 140 (V)
